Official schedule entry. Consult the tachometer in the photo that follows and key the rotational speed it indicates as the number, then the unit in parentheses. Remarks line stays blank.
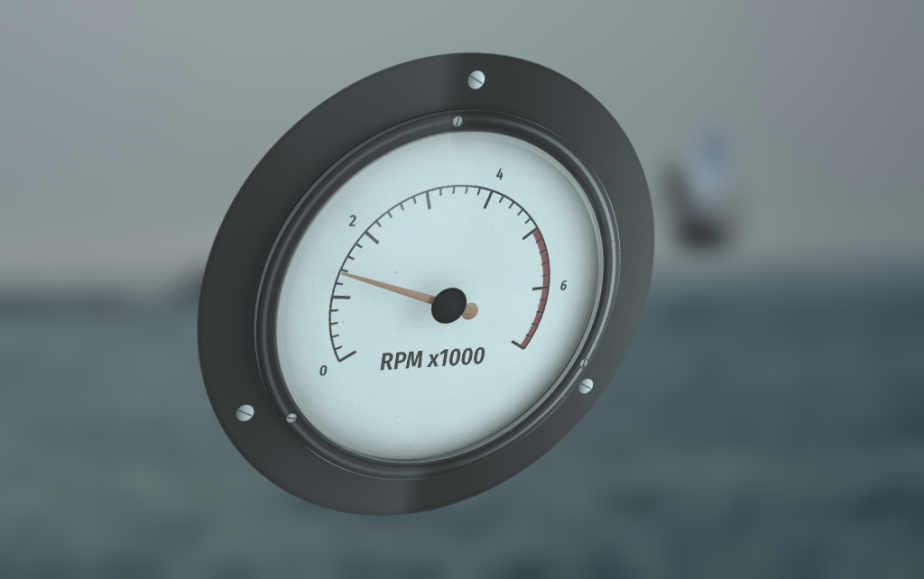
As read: 1400 (rpm)
